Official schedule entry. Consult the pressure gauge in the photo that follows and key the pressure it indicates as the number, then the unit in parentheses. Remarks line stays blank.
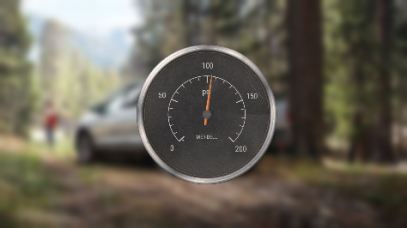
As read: 105 (psi)
